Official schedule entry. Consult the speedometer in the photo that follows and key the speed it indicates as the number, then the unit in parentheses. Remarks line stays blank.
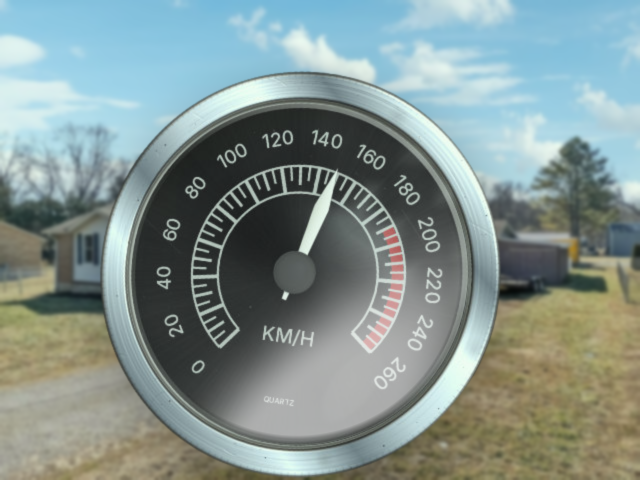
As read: 150 (km/h)
